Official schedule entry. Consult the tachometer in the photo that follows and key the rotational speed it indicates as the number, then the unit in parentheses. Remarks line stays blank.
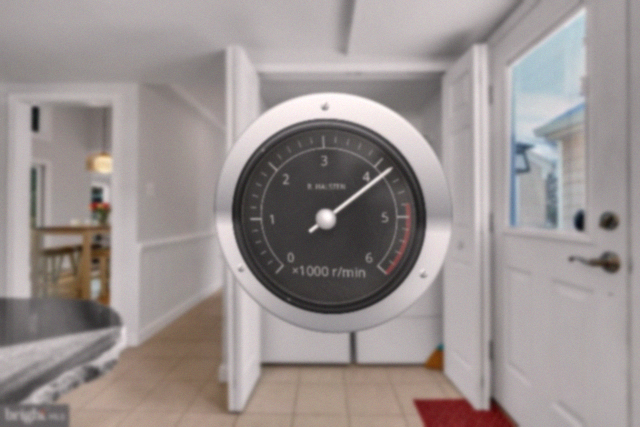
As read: 4200 (rpm)
